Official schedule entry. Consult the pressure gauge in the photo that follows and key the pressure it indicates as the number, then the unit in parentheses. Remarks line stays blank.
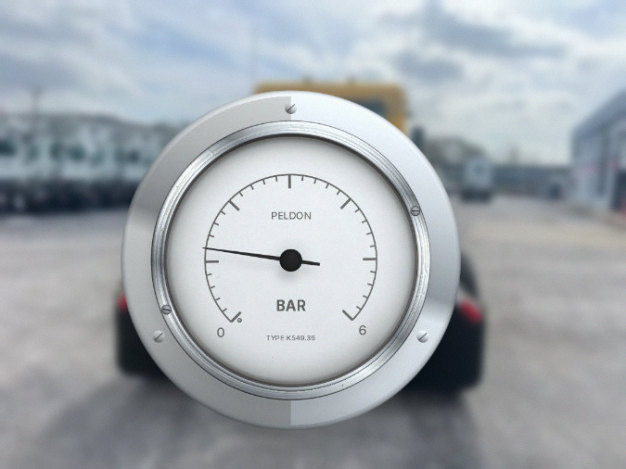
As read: 1.2 (bar)
